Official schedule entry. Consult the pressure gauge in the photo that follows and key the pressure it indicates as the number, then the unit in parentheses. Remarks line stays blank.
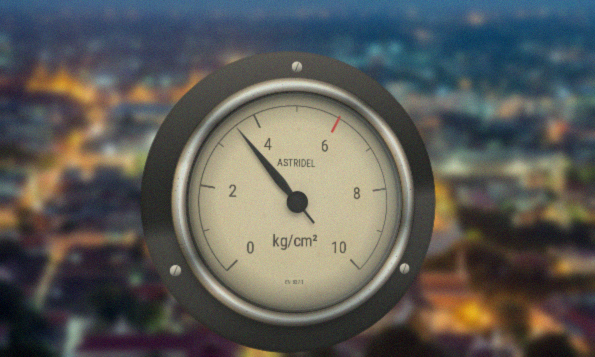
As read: 3.5 (kg/cm²)
